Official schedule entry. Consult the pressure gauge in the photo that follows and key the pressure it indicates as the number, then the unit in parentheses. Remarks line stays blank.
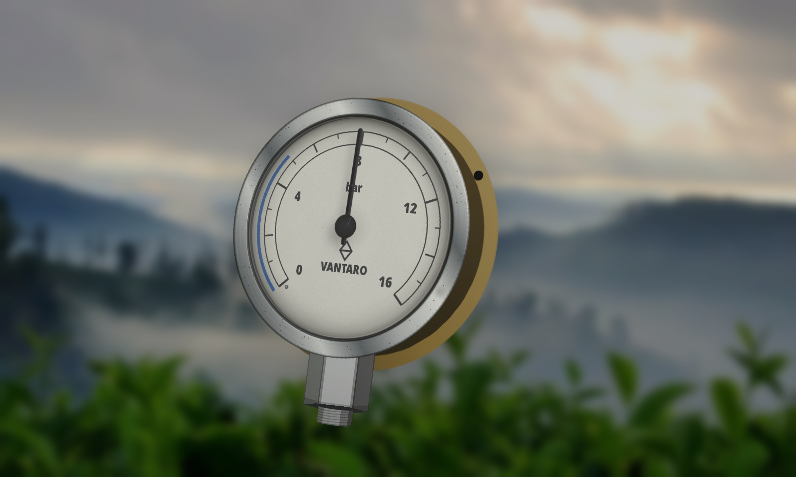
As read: 8 (bar)
